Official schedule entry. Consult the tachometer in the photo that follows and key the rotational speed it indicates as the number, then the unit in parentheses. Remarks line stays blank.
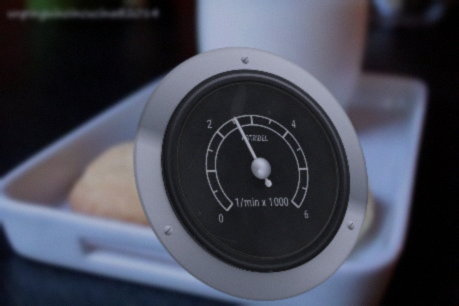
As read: 2500 (rpm)
